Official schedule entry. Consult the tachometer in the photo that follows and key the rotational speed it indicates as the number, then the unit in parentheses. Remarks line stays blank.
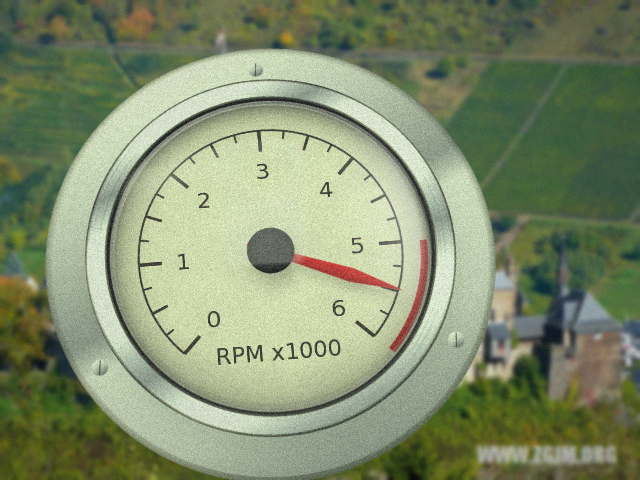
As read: 5500 (rpm)
